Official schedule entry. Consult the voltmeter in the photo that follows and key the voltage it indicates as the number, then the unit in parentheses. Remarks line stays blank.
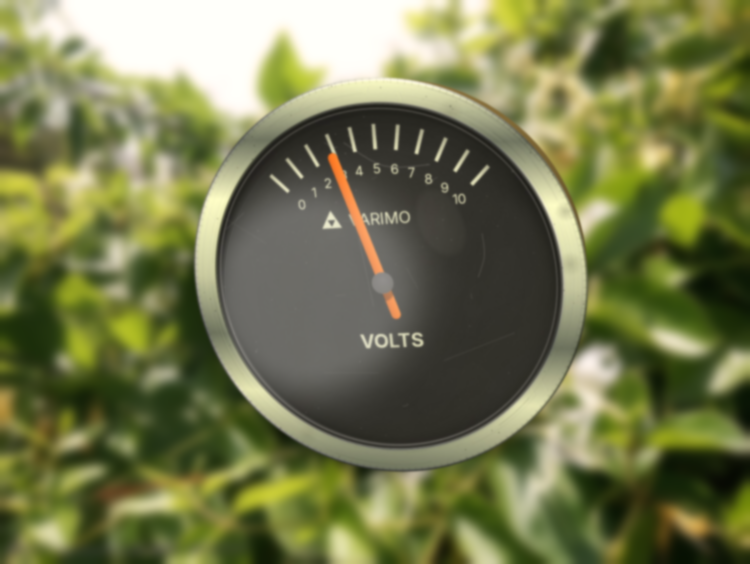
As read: 3 (V)
